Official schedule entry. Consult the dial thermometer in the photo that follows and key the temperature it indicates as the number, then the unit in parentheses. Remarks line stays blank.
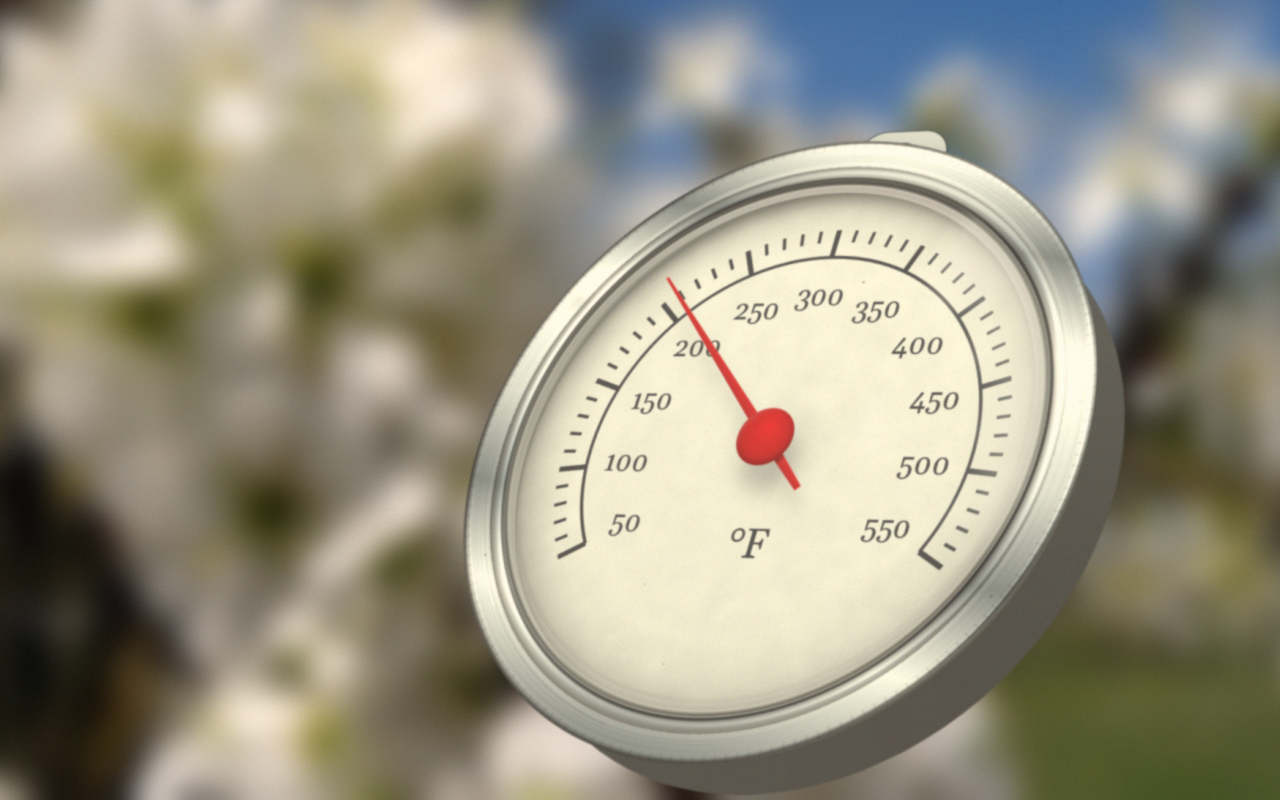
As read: 210 (°F)
